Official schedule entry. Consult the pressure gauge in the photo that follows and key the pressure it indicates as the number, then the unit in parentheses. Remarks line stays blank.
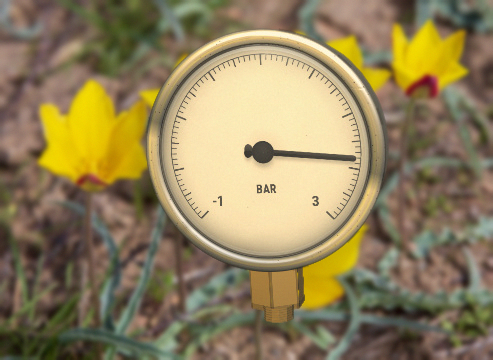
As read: 2.4 (bar)
